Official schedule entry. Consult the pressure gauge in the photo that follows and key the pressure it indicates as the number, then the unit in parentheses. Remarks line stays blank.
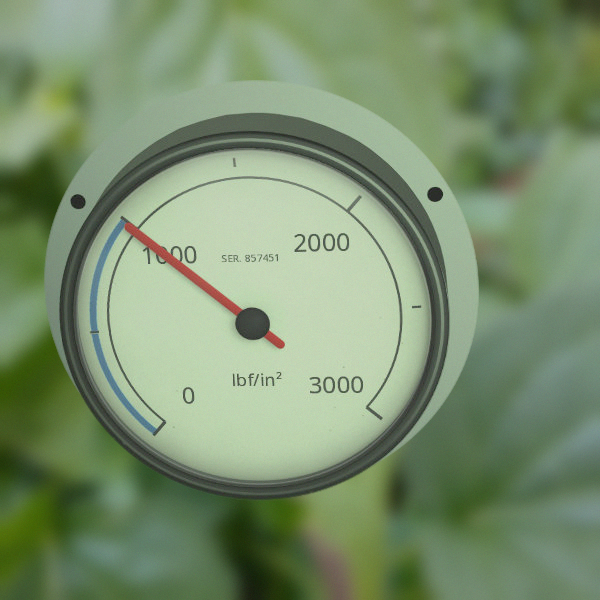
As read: 1000 (psi)
